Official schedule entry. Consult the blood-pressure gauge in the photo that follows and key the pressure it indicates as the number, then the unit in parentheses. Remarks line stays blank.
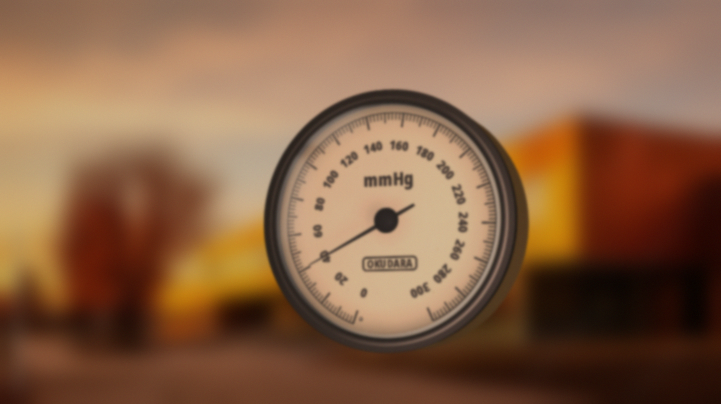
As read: 40 (mmHg)
